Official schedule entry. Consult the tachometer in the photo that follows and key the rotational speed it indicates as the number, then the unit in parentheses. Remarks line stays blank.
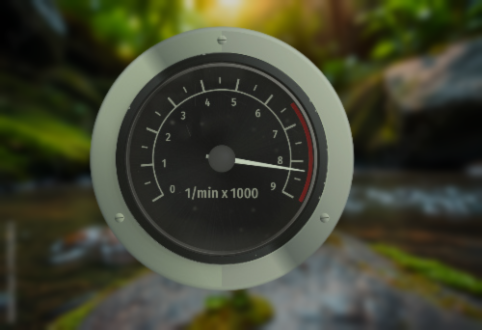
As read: 8250 (rpm)
